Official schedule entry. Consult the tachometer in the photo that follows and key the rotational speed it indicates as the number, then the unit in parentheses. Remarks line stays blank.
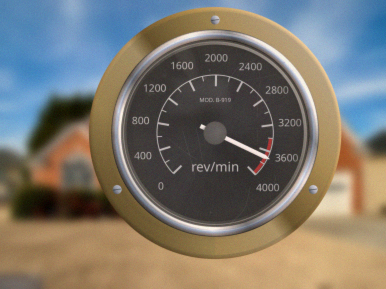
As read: 3700 (rpm)
